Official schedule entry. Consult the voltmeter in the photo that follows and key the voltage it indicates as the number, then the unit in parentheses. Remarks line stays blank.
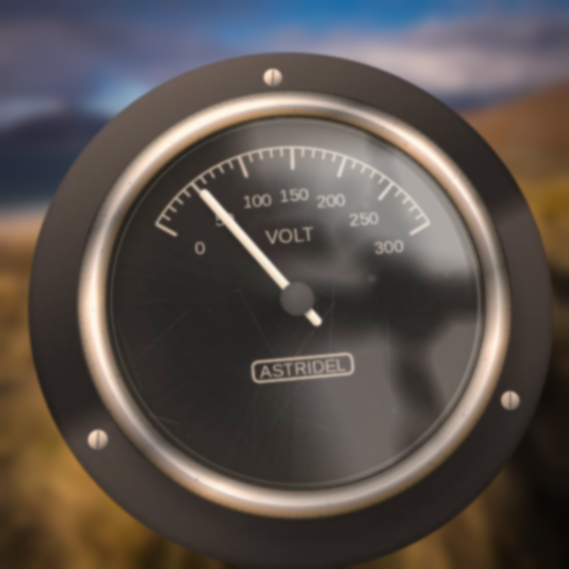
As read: 50 (V)
